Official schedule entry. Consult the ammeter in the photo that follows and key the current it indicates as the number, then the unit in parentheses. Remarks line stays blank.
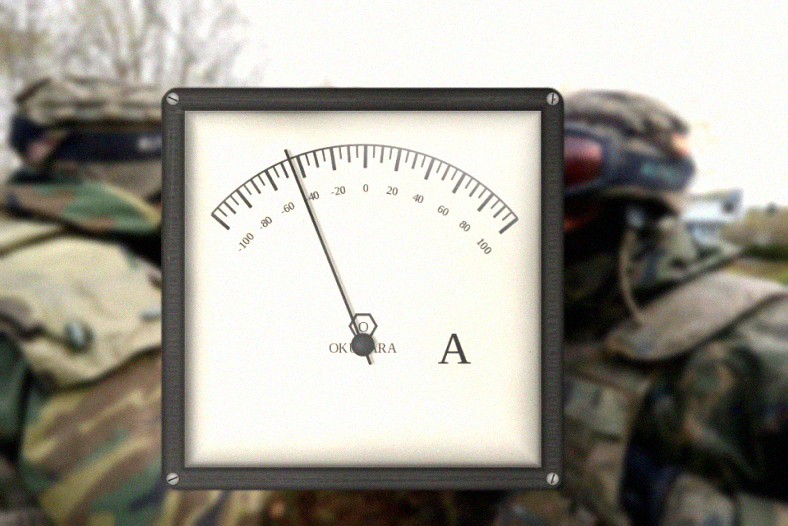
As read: -45 (A)
